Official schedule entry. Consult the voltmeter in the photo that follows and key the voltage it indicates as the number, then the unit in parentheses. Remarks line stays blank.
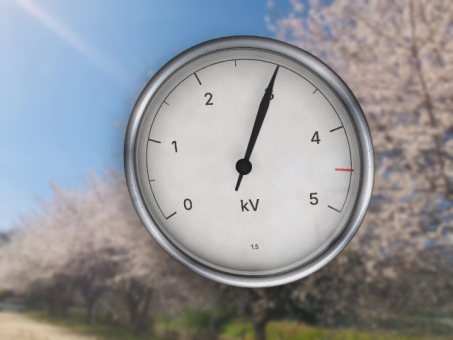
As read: 3 (kV)
